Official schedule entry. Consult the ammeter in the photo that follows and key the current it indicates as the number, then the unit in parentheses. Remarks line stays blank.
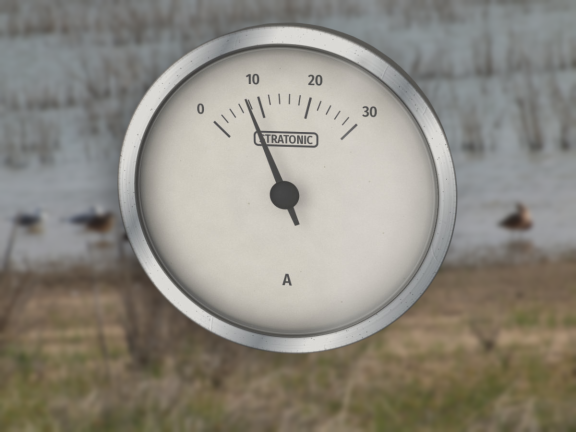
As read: 8 (A)
